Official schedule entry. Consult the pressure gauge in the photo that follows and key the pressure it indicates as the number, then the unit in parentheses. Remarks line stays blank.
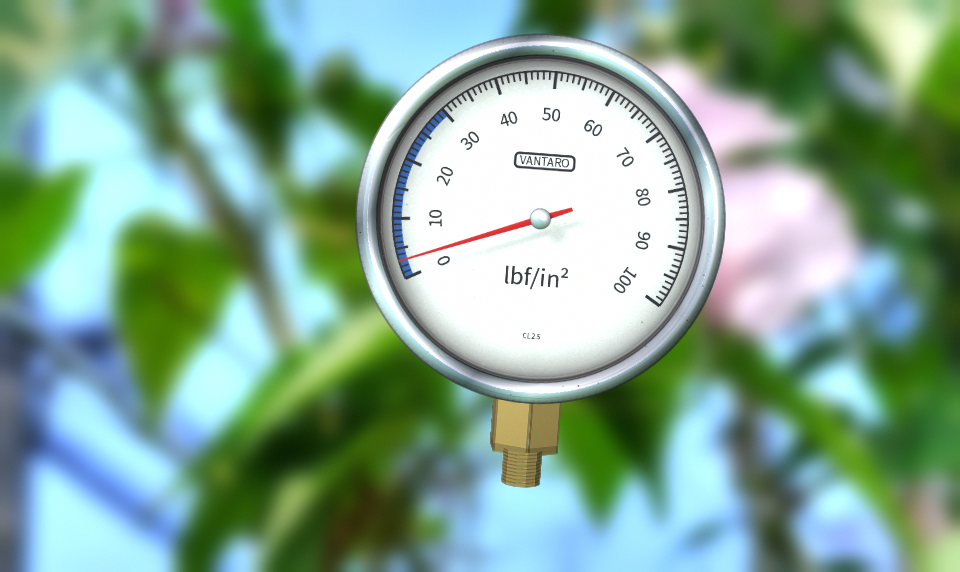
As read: 3 (psi)
